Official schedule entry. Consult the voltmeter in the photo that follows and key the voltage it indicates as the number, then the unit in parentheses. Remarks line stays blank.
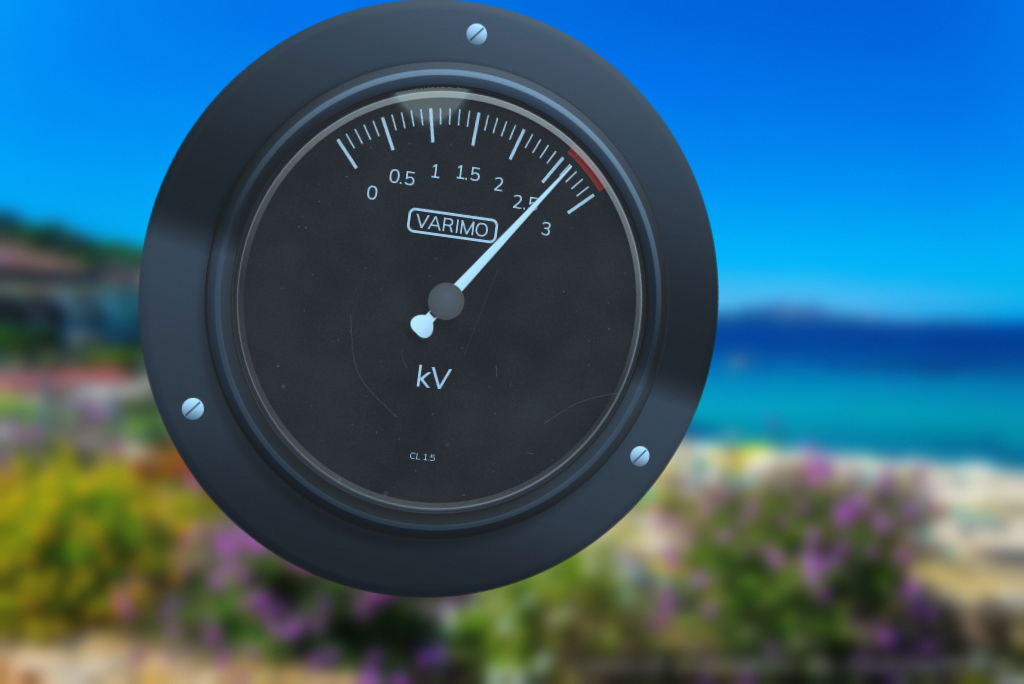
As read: 2.6 (kV)
